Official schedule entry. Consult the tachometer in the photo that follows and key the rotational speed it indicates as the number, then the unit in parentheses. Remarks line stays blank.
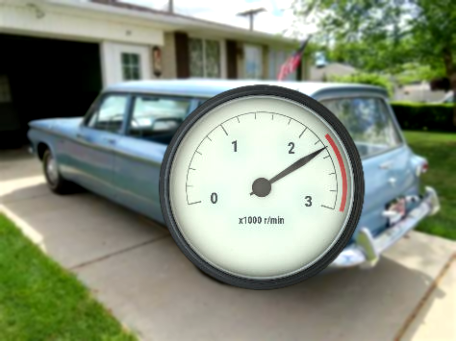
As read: 2300 (rpm)
